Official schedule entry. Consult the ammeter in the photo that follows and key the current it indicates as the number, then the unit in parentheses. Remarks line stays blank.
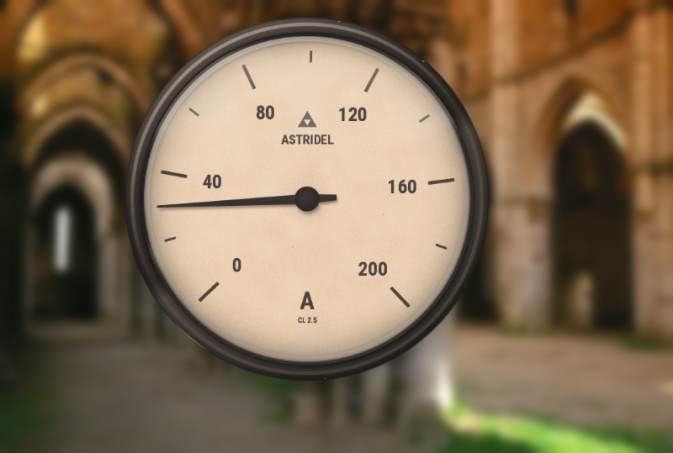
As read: 30 (A)
